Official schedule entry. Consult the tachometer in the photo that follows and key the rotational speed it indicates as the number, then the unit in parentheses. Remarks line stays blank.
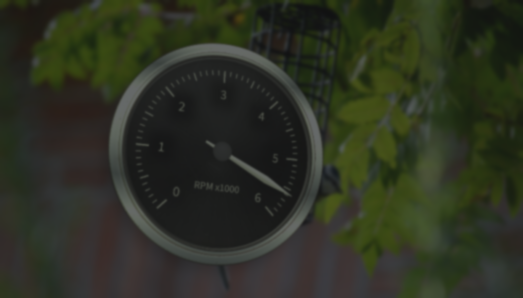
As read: 5600 (rpm)
